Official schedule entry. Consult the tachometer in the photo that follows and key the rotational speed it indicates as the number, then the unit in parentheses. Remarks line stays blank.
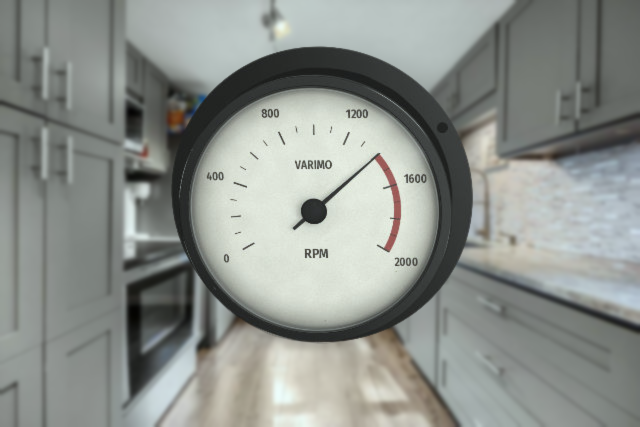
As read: 1400 (rpm)
